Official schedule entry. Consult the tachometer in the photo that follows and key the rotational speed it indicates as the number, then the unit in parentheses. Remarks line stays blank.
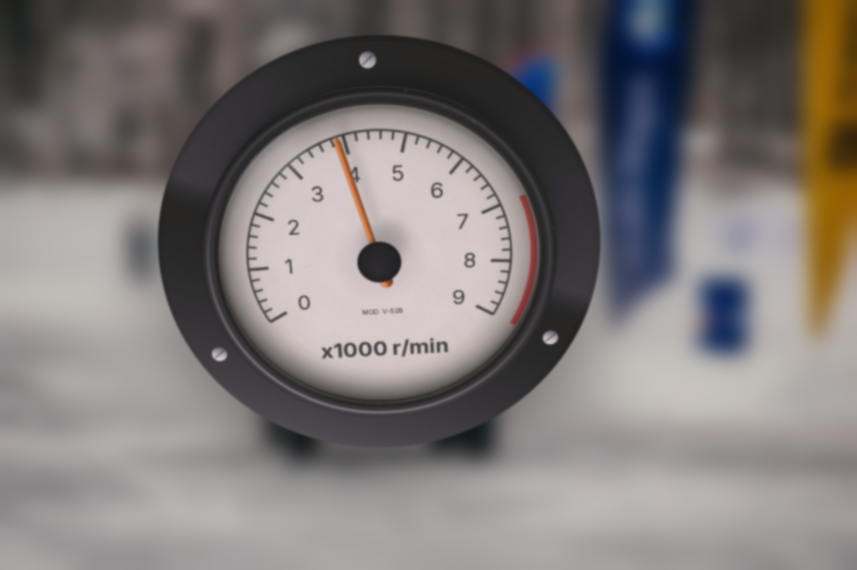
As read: 3900 (rpm)
